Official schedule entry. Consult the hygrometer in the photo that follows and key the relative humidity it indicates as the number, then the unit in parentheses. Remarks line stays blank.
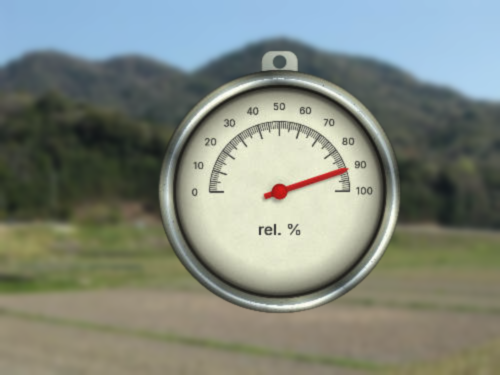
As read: 90 (%)
